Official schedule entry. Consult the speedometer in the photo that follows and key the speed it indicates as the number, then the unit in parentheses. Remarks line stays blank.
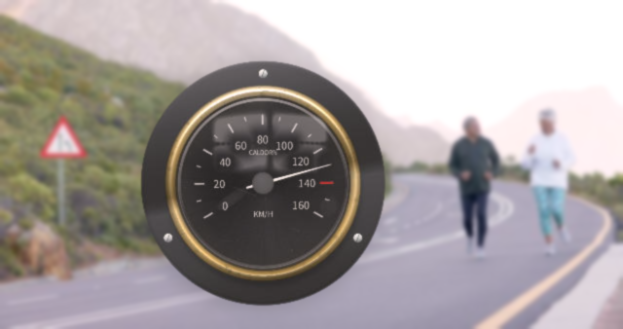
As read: 130 (km/h)
